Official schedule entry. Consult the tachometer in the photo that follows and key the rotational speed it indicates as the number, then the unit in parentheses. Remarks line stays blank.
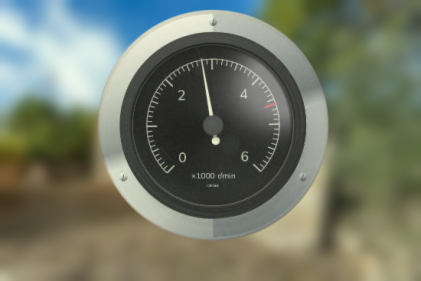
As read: 2800 (rpm)
